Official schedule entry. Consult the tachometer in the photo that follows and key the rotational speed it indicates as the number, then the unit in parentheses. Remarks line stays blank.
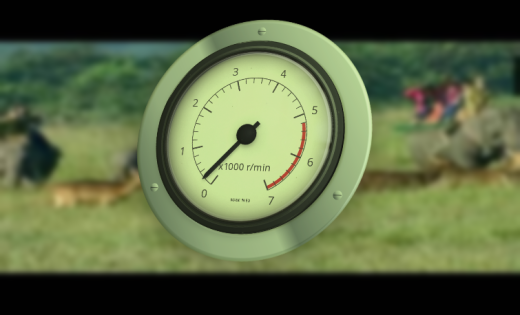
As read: 200 (rpm)
